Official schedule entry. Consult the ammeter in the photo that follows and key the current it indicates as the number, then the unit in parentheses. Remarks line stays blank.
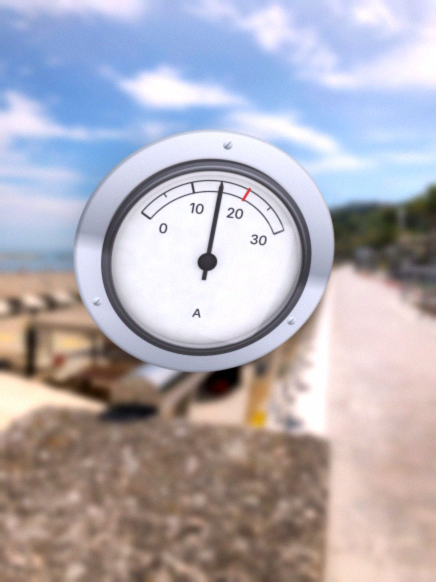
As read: 15 (A)
